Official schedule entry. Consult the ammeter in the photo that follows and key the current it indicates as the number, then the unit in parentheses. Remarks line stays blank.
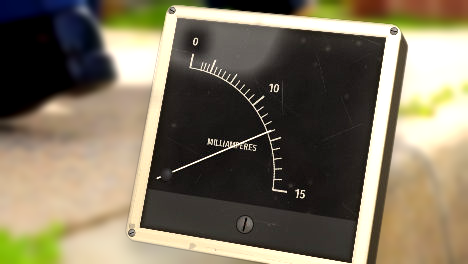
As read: 12 (mA)
